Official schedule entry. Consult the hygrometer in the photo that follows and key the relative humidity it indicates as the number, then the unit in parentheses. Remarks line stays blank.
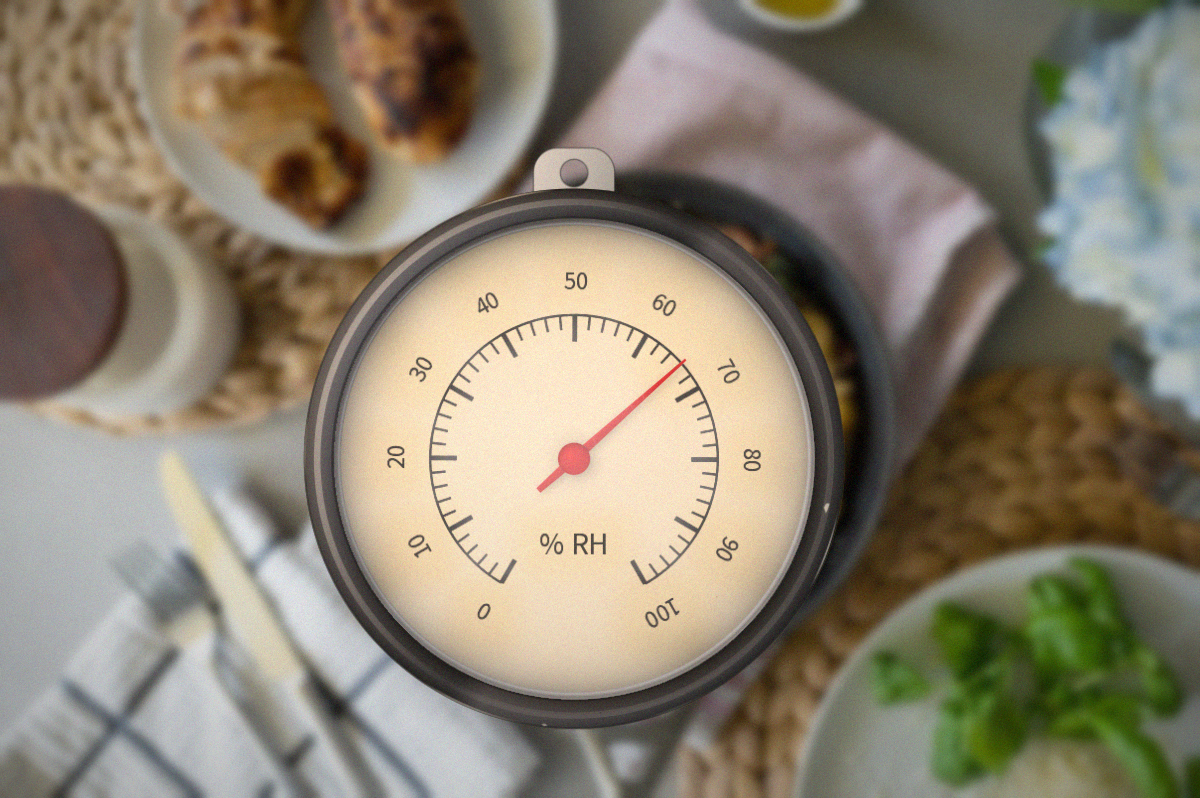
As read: 66 (%)
